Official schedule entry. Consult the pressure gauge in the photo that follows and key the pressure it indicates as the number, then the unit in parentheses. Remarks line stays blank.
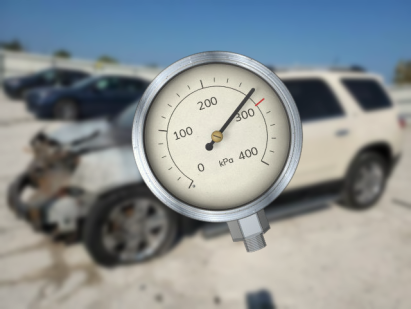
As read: 280 (kPa)
